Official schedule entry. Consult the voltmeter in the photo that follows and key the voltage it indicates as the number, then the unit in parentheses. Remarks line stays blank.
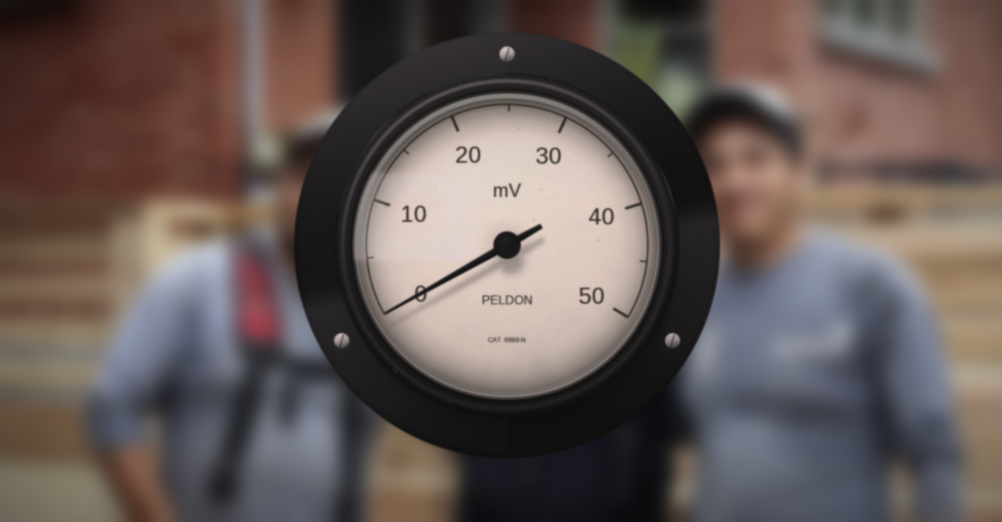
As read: 0 (mV)
